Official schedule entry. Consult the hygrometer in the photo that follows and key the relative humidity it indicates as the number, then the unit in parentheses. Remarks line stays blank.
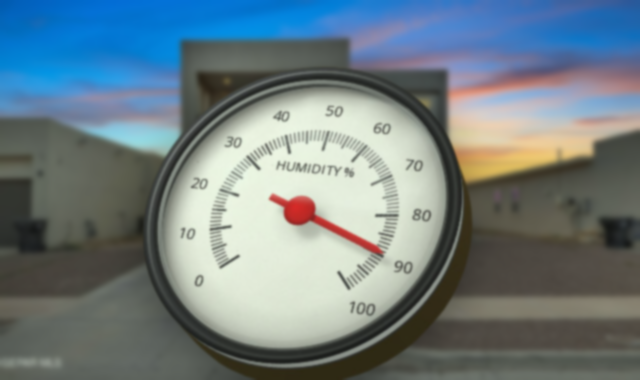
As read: 90 (%)
